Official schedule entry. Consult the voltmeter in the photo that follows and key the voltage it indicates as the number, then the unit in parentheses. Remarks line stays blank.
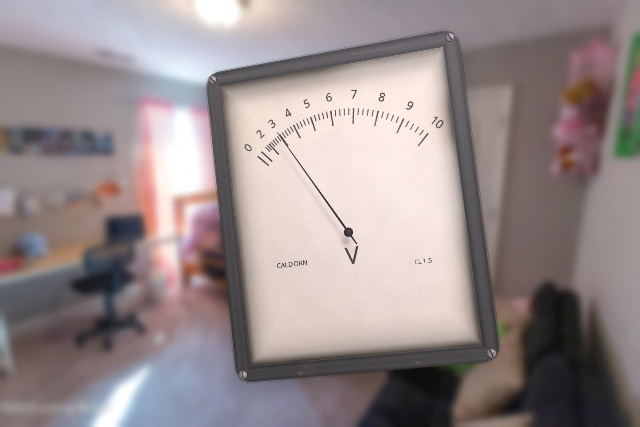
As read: 3 (V)
